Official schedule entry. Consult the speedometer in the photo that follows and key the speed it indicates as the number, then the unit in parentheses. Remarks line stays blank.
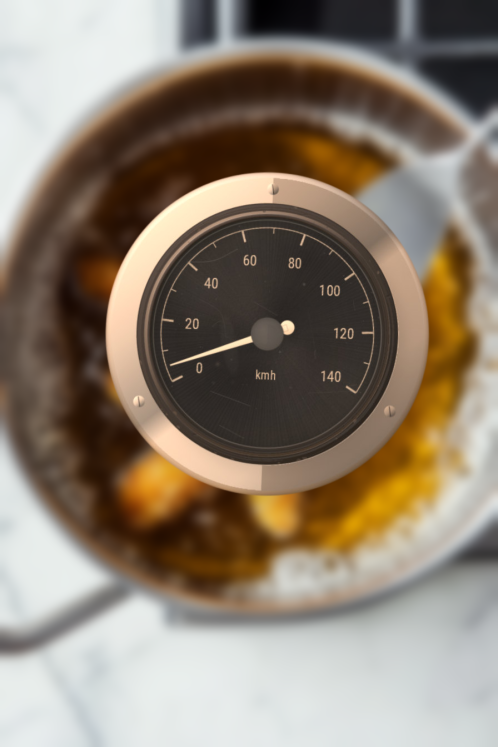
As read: 5 (km/h)
